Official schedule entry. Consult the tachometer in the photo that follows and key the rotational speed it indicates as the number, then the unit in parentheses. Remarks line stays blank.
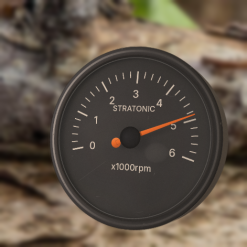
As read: 4900 (rpm)
